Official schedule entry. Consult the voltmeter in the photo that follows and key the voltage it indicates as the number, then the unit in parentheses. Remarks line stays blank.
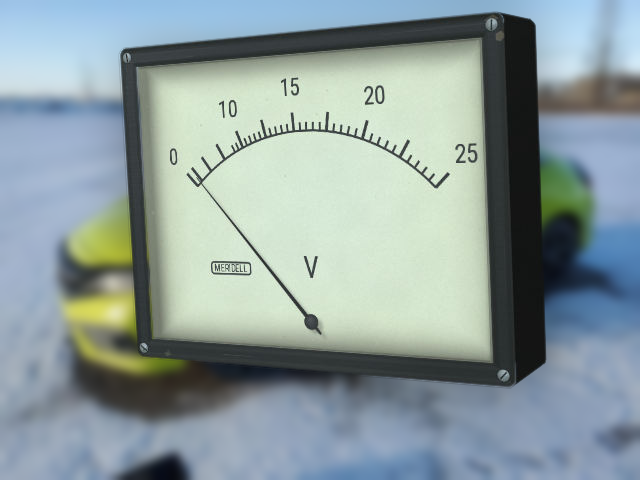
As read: 2.5 (V)
